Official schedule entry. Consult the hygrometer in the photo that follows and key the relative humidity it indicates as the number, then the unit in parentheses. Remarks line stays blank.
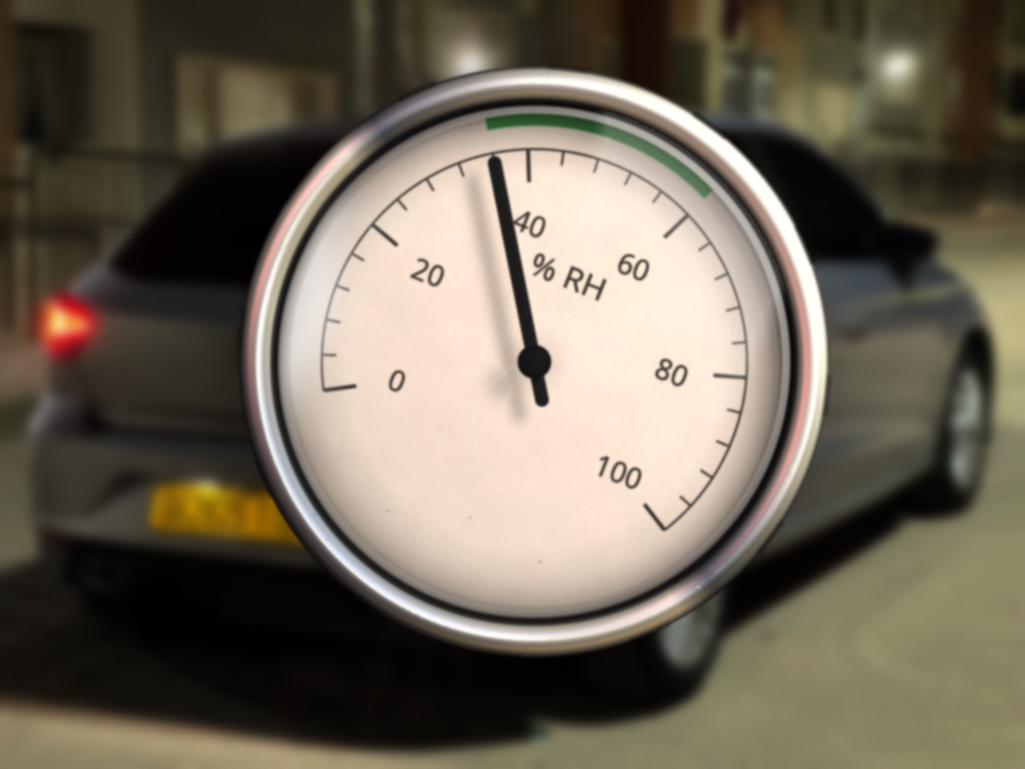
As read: 36 (%)
